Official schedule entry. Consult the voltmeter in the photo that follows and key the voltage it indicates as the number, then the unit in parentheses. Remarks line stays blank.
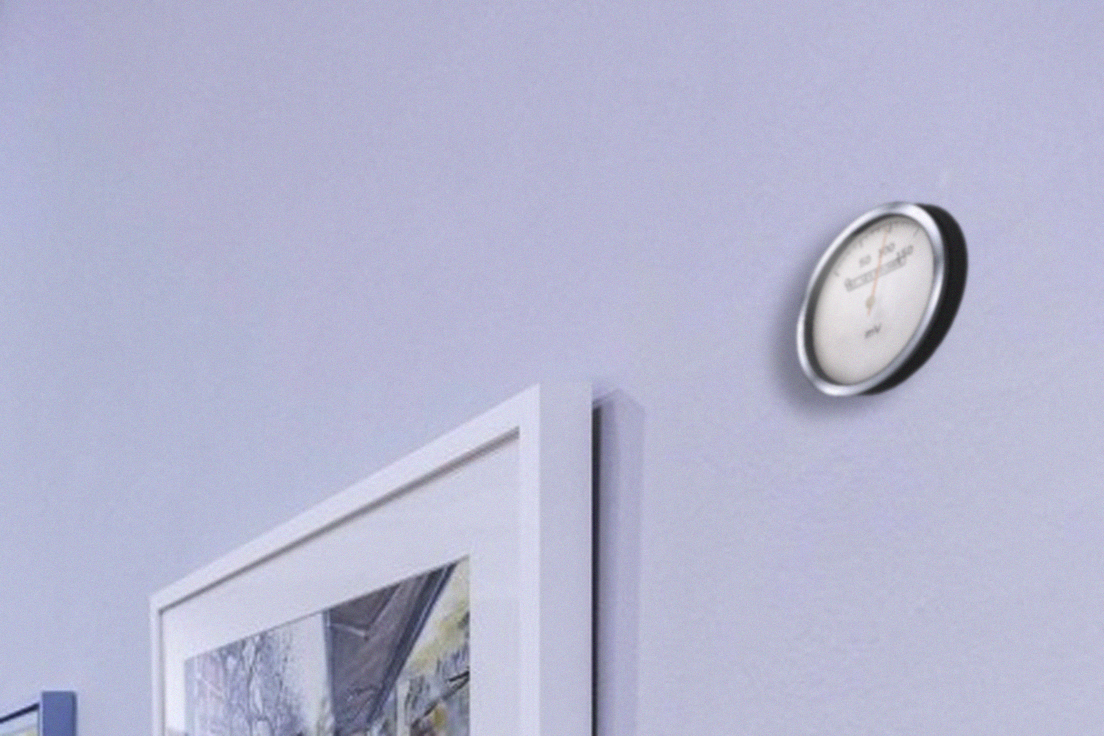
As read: 100 (mV)
